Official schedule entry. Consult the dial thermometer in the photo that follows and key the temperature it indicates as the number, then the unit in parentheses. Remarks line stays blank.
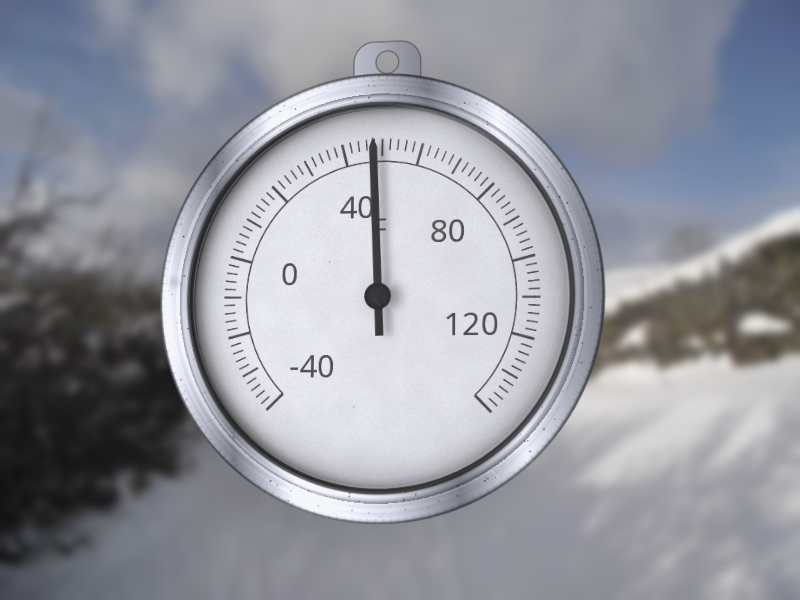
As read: 48 (°F)
